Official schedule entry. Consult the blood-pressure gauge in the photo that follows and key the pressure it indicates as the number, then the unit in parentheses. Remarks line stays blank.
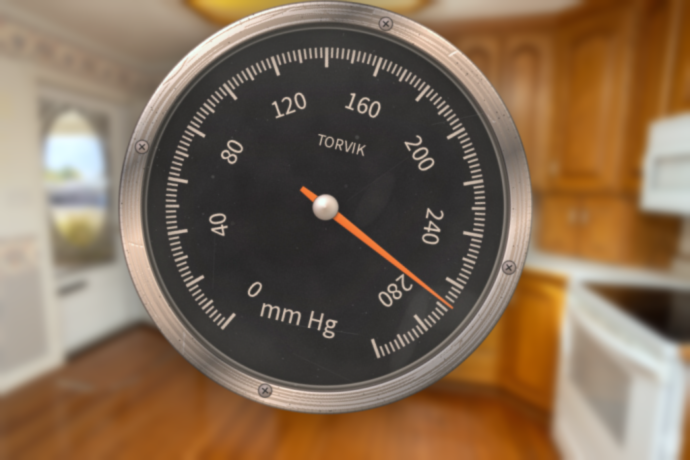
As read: 268 (mmHg)
